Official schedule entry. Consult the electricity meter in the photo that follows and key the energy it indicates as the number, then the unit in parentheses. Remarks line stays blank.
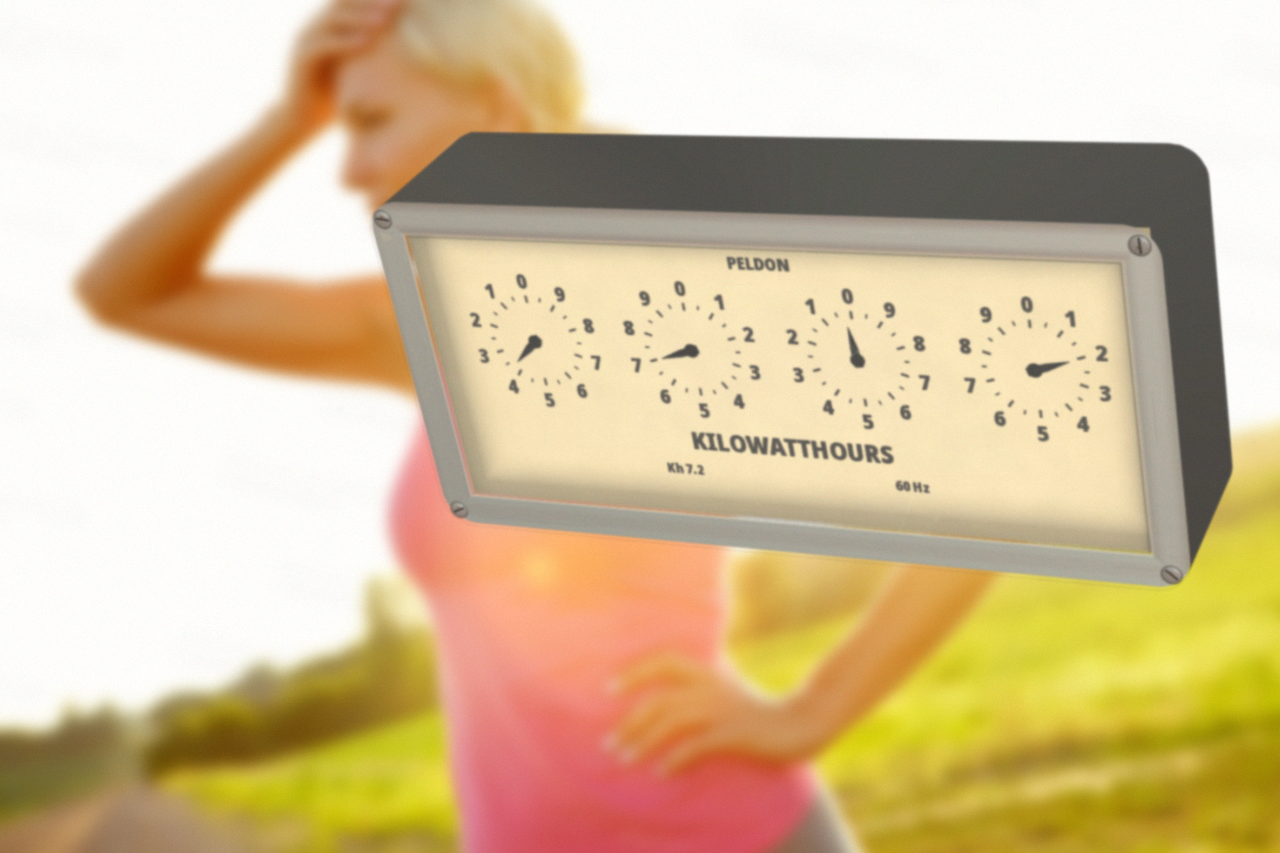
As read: 3702 (kWh)
